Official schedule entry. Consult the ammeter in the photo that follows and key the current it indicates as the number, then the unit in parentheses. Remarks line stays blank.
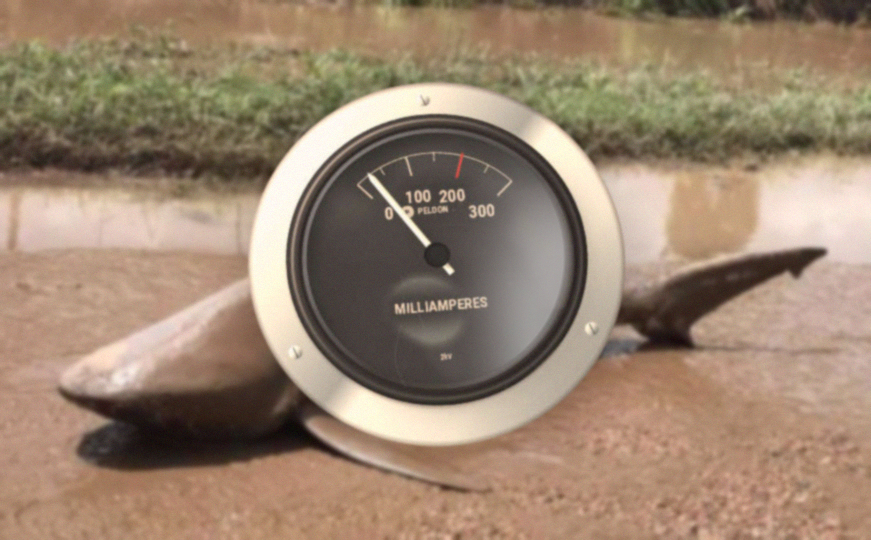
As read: 25 (mA)
